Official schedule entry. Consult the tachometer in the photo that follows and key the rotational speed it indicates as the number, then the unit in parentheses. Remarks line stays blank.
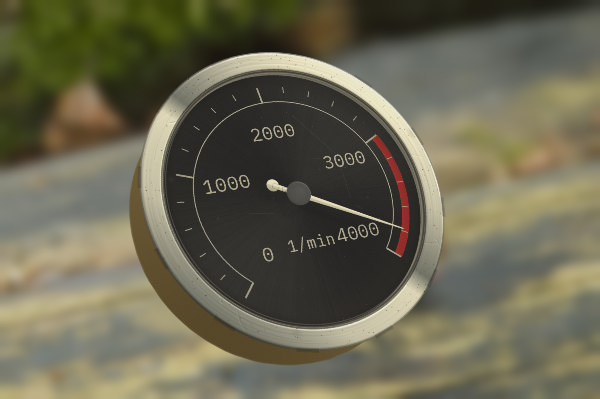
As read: 3800 (rpm)
